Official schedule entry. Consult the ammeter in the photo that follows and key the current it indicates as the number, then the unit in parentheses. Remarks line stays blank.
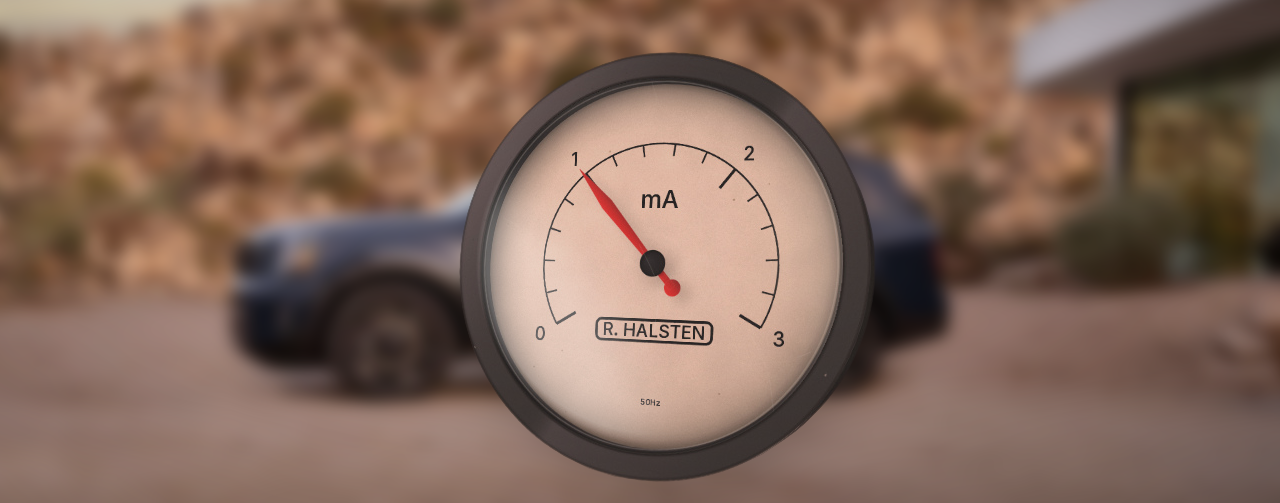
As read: 1 (mA)
